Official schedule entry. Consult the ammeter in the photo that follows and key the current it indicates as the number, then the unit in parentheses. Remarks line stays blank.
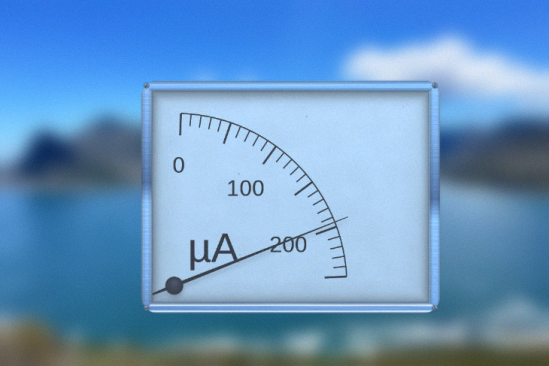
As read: 195 (µA)
